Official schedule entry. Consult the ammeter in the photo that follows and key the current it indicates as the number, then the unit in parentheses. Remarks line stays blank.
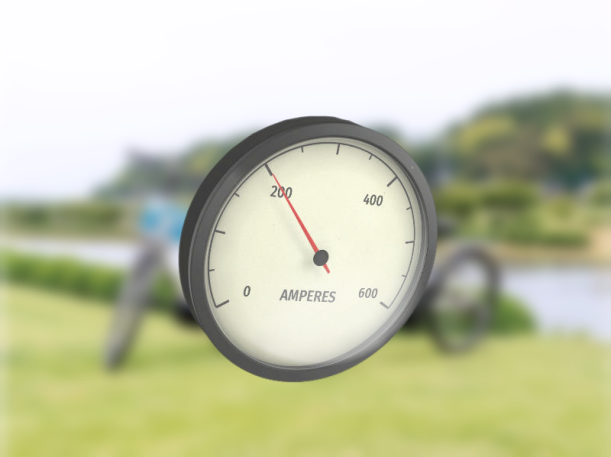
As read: 200 (A)
